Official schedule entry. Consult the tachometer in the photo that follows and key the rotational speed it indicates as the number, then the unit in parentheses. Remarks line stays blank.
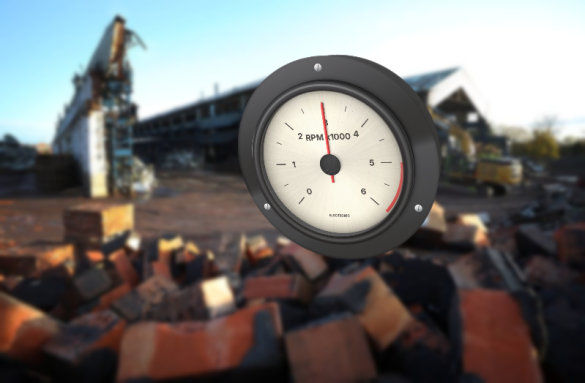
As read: 3000 (rpm)
